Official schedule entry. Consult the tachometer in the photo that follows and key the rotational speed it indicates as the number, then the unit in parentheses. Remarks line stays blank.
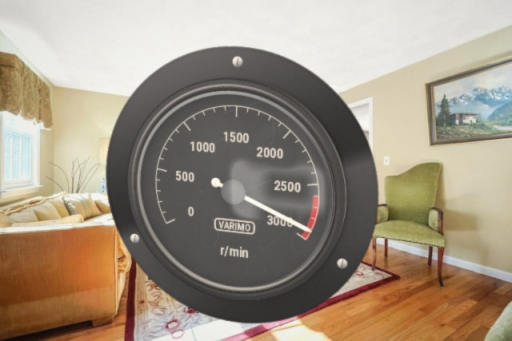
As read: 2900 (rpm)
